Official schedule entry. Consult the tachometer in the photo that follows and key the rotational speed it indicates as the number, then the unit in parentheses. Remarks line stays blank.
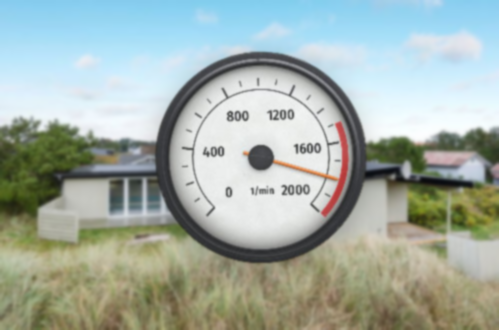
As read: 1800 (rpm)
